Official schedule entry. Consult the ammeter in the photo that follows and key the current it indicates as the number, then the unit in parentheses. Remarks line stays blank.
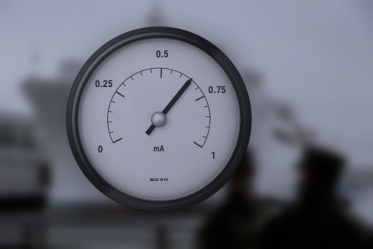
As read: 0.65 (mA)
